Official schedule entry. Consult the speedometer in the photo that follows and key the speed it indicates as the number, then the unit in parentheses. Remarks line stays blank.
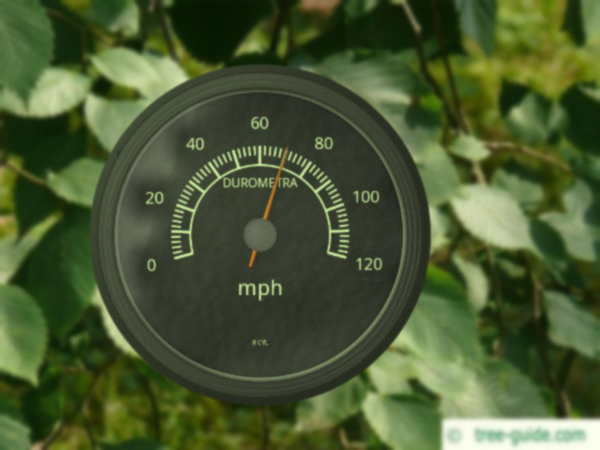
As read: 70 (mph)
